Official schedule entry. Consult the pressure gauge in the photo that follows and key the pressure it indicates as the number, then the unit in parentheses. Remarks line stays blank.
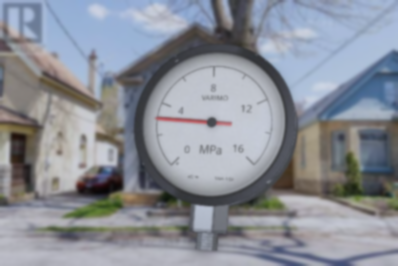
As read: 3 (MPa)
